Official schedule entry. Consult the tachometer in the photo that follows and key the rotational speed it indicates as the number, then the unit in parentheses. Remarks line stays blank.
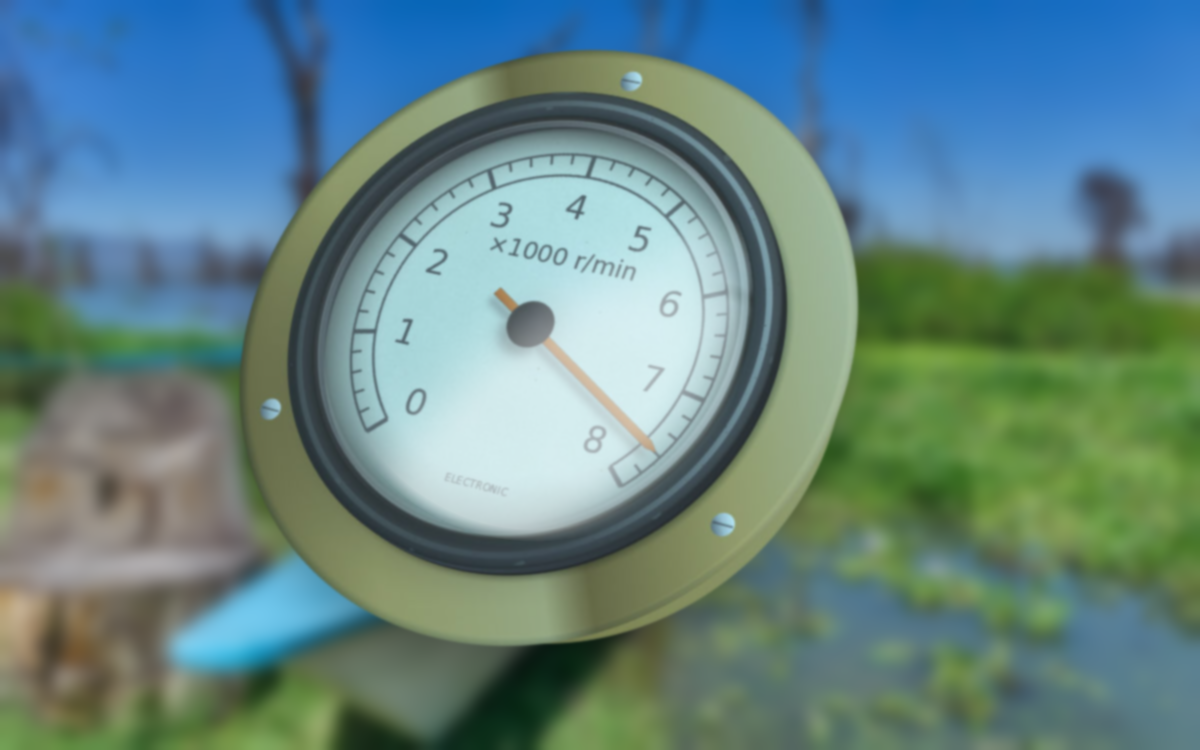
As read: 7600 (rpm)
